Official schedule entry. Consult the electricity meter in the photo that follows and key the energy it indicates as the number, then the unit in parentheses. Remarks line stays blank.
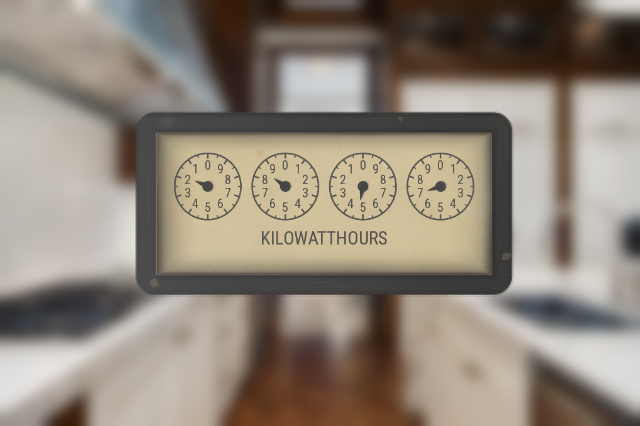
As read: 1847 (kWh)
